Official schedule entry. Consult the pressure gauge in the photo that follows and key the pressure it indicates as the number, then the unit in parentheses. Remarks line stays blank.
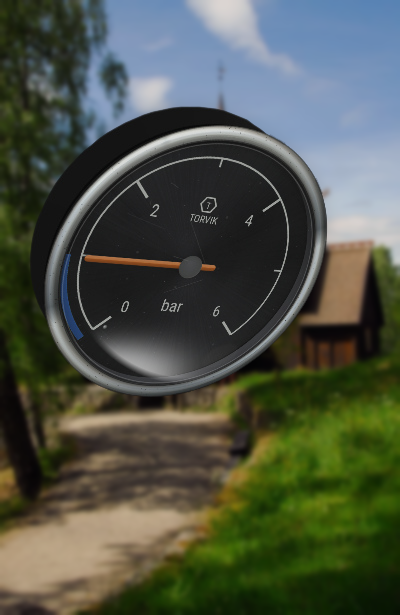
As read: 1 (bar)
